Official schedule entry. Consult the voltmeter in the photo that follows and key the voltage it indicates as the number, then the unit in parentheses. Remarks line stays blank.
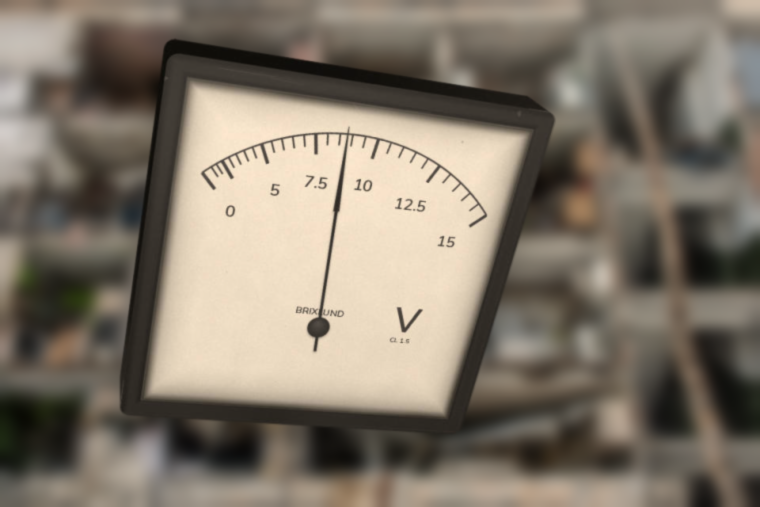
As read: 8.75 (V)
